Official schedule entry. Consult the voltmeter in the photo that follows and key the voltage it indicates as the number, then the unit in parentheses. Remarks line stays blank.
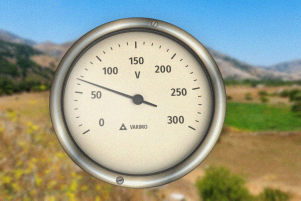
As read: 65 (V)
